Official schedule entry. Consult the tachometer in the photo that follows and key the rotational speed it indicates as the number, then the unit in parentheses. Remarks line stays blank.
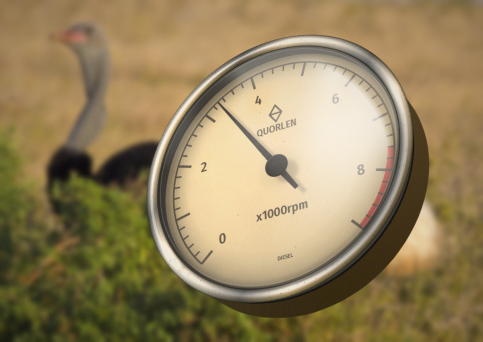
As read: 3300 (rpm)
